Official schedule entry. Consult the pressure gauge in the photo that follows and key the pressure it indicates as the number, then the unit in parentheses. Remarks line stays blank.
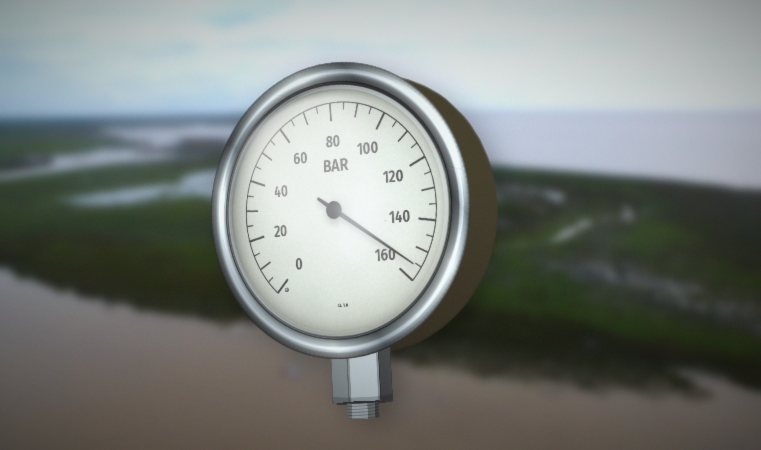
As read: 155 (bar)
